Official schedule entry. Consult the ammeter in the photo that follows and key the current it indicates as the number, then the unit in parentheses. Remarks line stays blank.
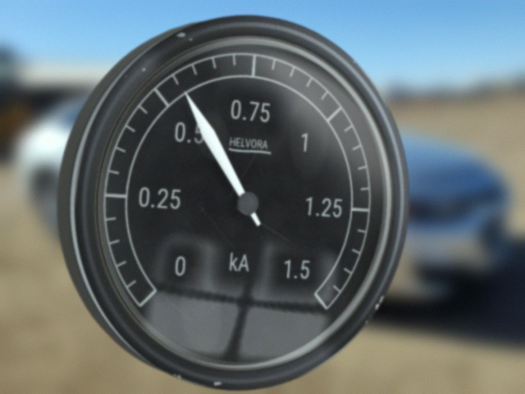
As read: 0.55 (kA)
